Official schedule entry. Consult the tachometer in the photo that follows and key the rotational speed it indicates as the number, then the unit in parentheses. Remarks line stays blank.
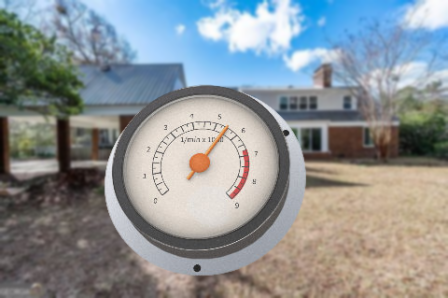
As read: 5500 (rpm)
